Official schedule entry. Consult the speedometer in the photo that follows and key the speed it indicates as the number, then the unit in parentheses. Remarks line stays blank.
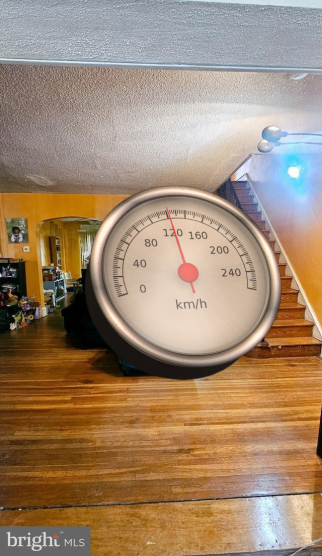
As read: 120 (km/h)
